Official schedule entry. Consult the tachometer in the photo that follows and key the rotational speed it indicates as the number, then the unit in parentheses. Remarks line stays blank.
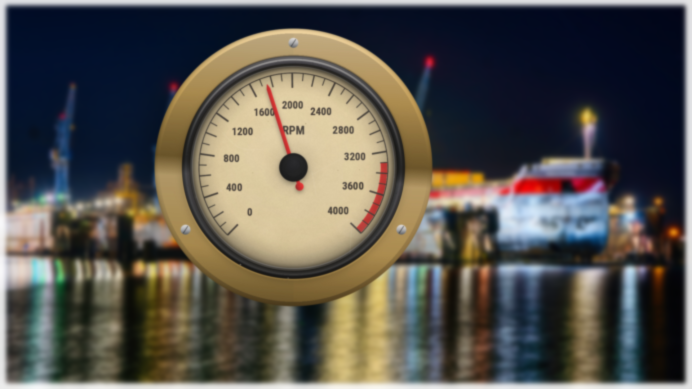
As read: 1750 (rpm)
